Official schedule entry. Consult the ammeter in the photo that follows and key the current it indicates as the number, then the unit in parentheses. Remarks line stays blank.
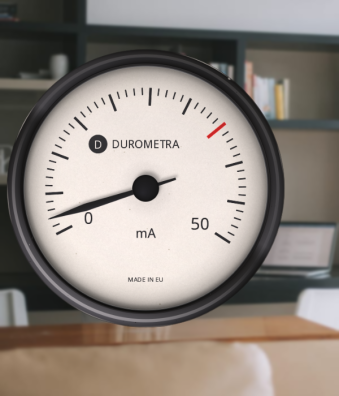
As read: 2 (mA)
